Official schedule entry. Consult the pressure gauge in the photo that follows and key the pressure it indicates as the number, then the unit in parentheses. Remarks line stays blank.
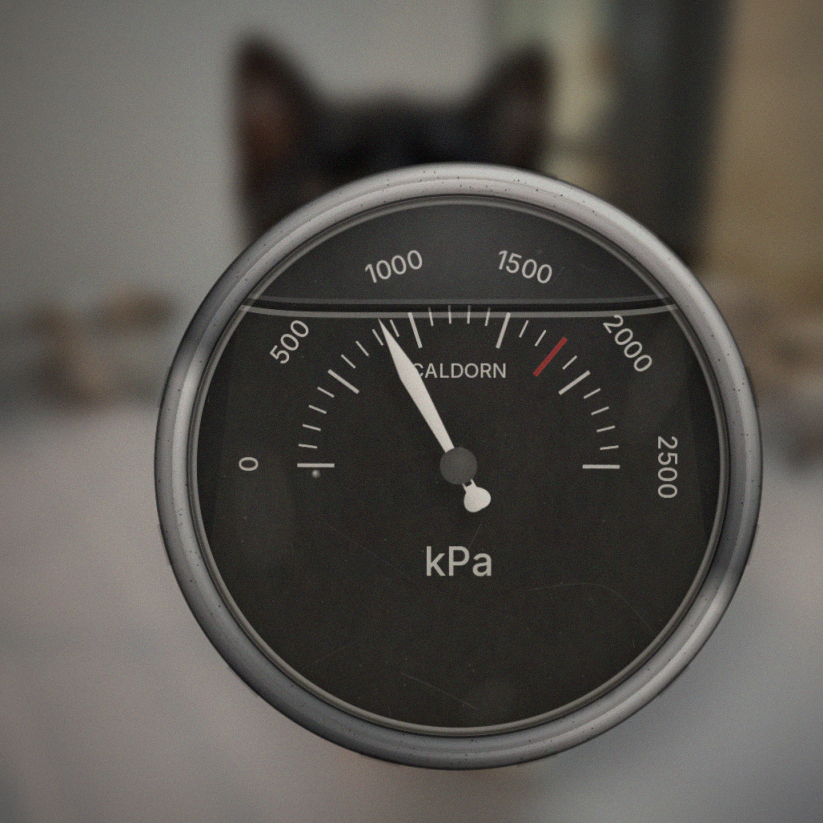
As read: 850 (kPa)
